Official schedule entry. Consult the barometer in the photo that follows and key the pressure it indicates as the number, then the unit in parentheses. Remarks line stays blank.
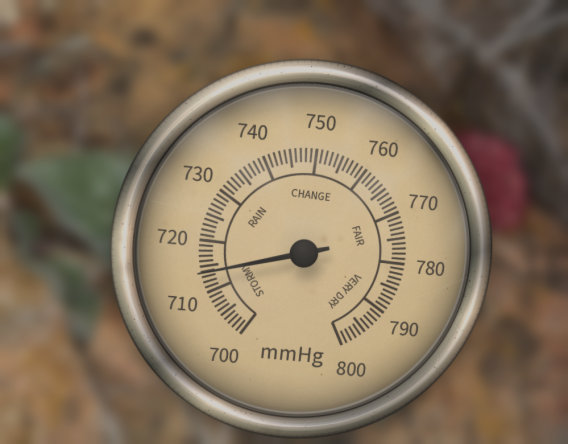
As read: 714 (mmHg)
